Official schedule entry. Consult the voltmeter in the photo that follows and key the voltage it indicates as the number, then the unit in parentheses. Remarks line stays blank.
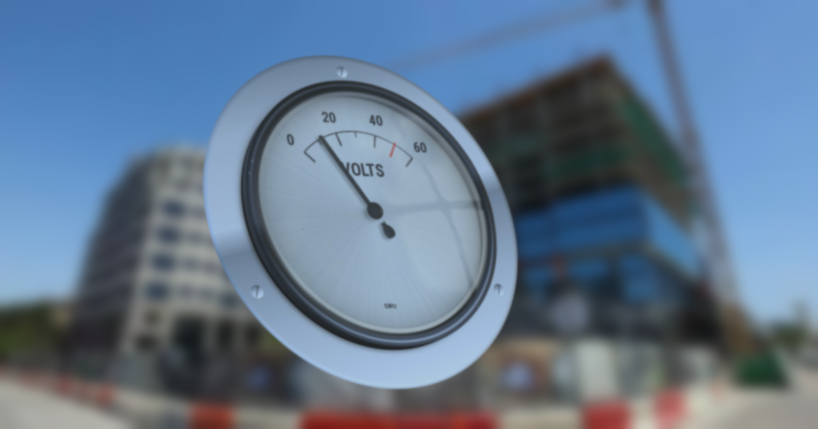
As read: 10 (V)
